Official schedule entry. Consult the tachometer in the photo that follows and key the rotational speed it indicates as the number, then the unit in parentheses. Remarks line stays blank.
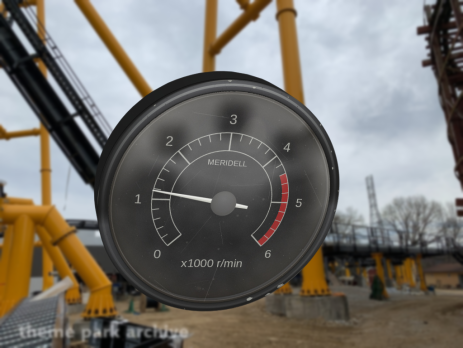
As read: 1200 (rpm)
